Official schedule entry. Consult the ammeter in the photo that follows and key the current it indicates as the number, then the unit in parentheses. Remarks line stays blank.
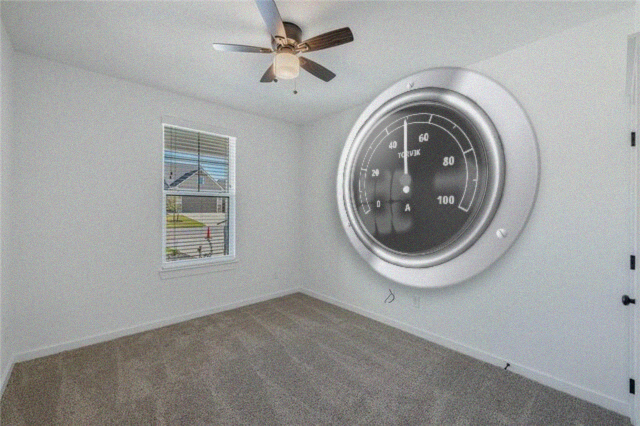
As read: 50 (A)
